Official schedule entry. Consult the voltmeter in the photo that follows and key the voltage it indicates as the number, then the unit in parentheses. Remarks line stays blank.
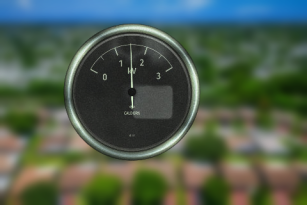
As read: 1.5 (kV)
